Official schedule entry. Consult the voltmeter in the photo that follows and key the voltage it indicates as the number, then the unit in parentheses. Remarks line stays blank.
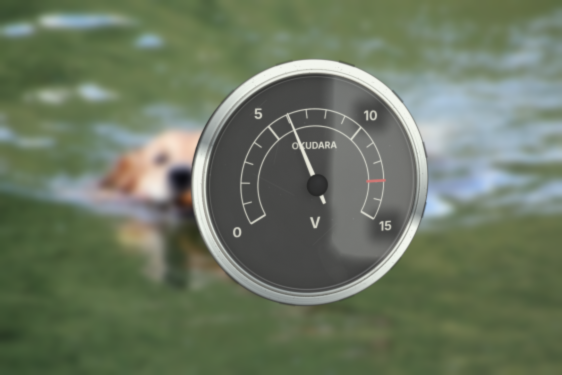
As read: 6 (V)
